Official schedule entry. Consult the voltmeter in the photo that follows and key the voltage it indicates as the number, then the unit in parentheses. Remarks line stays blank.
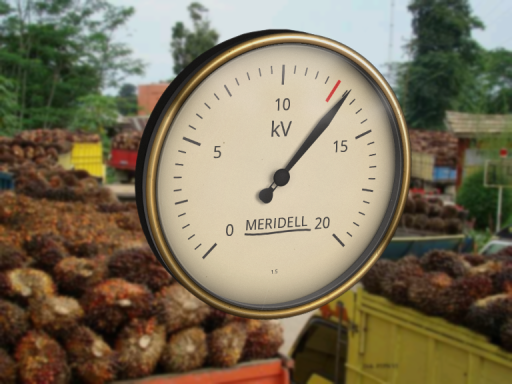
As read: 13 (kV)
